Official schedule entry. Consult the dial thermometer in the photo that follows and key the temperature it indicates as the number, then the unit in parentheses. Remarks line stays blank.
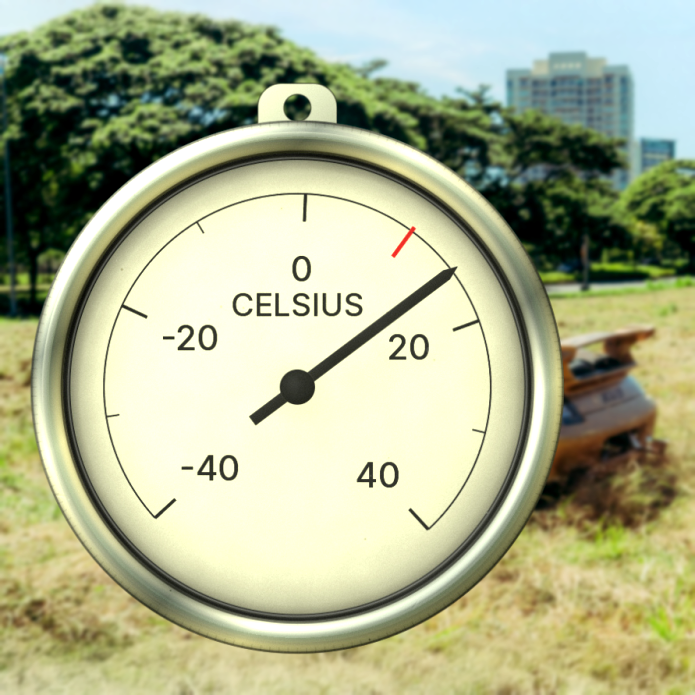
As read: 15 (°C)
